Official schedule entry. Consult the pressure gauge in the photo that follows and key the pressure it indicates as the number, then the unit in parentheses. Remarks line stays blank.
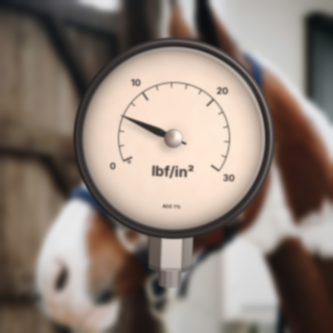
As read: 6 (psi)
